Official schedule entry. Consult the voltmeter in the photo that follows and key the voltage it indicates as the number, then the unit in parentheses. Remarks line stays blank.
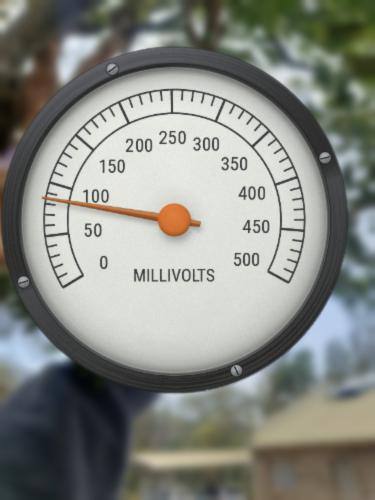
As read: 85 (mV)
